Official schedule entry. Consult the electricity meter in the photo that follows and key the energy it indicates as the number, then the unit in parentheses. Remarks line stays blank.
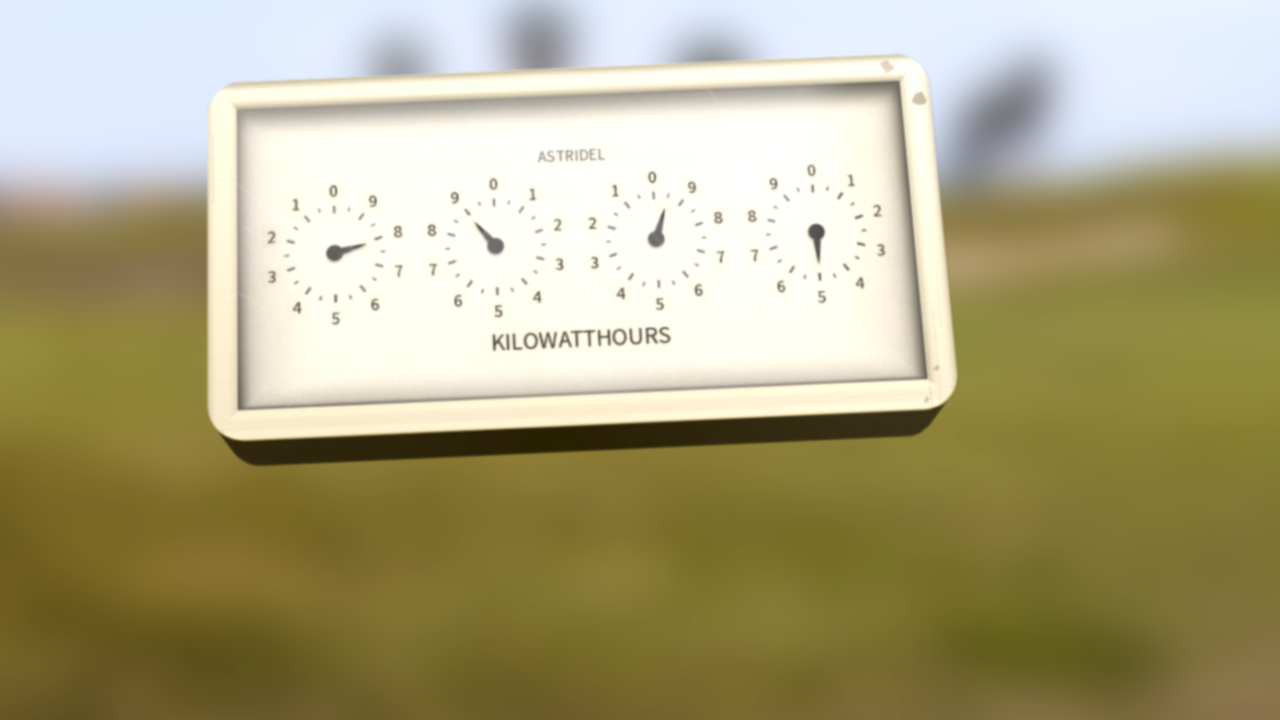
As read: 7895 (kWh)
